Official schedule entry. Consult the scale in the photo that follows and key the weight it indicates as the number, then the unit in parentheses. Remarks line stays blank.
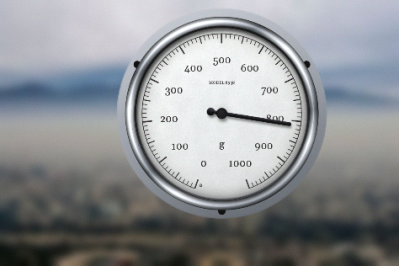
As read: 810 (g)
